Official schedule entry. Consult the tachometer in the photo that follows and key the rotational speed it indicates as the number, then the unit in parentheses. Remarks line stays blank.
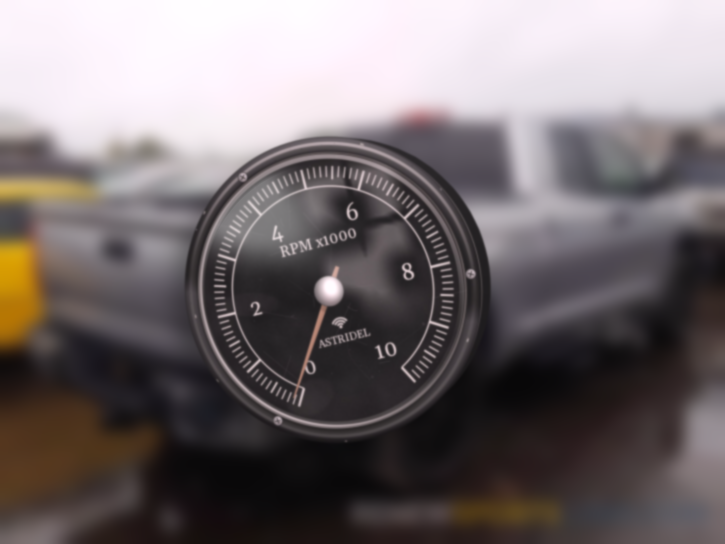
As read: 100 (rpm)
